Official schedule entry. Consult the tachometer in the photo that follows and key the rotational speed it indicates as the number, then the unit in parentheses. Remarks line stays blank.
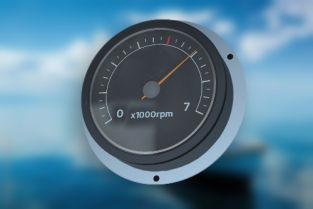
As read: 5000 (rpm)
